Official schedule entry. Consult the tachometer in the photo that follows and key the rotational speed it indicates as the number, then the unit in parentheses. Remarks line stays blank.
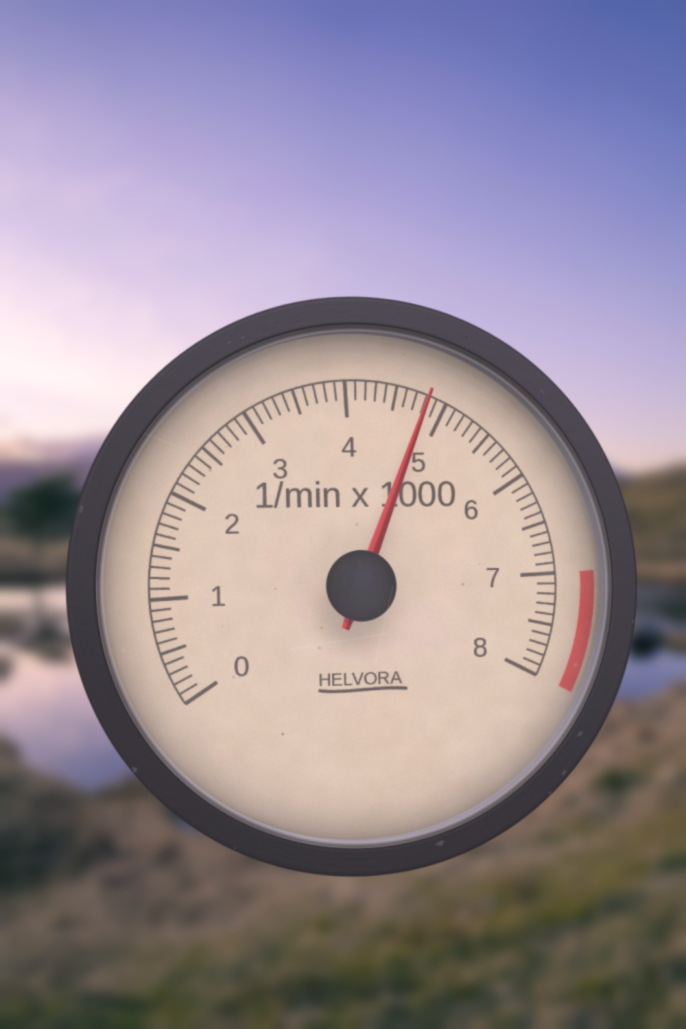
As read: 4800 (rpm)
